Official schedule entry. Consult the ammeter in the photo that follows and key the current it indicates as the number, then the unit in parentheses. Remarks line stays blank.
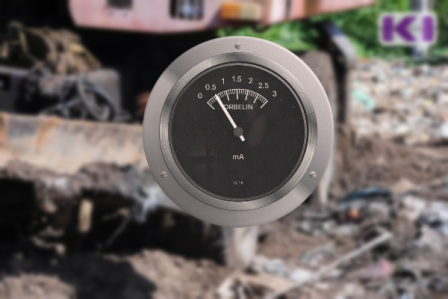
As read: 0.5 (mA)
